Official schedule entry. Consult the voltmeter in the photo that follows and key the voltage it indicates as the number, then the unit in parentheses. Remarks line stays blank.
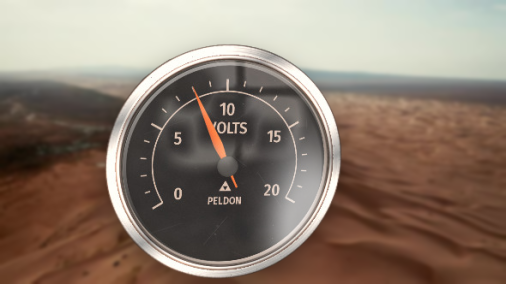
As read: 8 (V)
